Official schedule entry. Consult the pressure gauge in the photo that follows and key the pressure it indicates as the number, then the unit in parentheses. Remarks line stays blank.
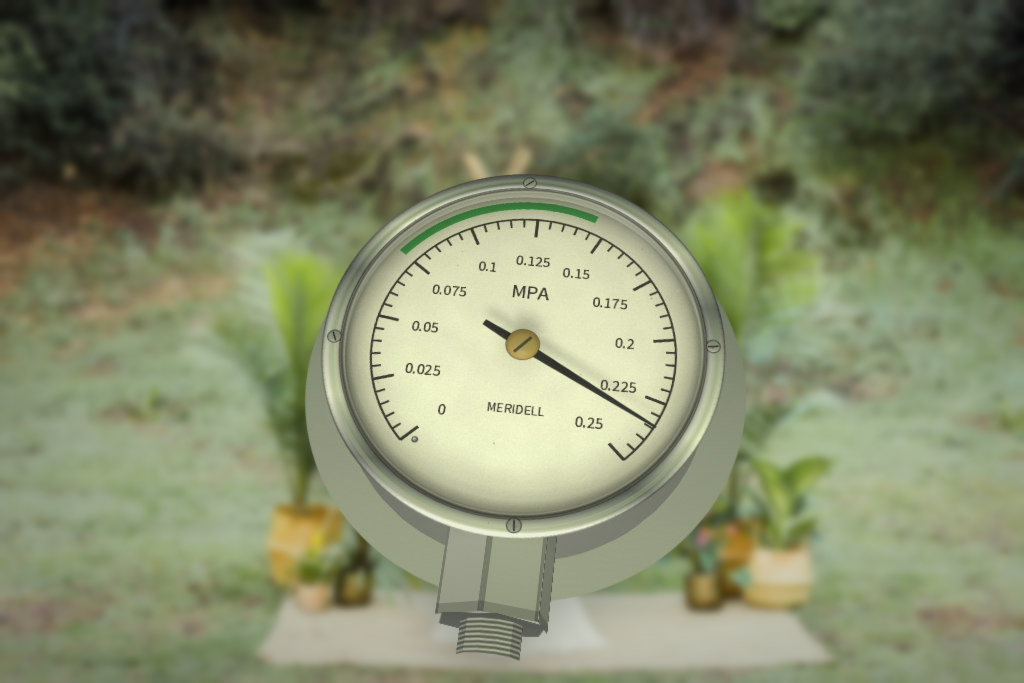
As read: 0.235 (MPa)
